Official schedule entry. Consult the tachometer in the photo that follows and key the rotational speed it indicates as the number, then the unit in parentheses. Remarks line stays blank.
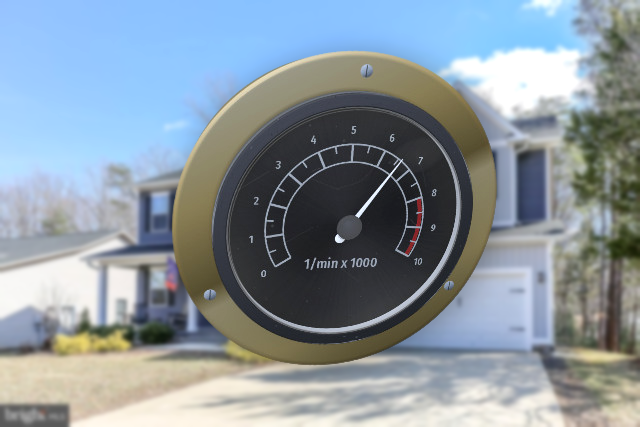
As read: 6500 (rpm)
